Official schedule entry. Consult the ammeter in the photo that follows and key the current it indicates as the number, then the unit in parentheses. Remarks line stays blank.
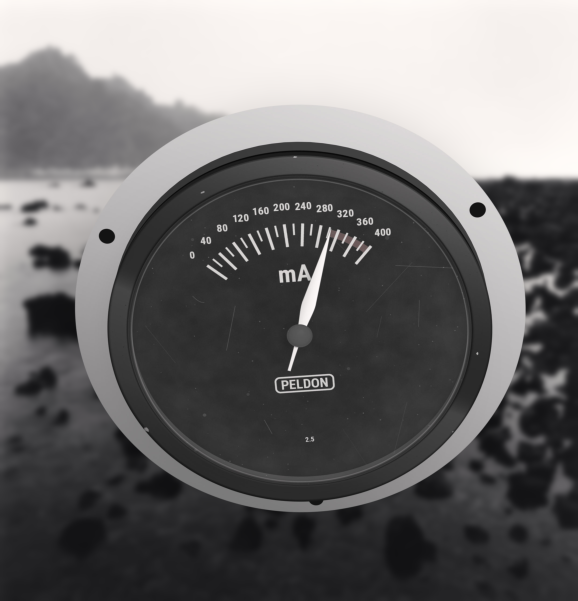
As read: 300 (mA)
